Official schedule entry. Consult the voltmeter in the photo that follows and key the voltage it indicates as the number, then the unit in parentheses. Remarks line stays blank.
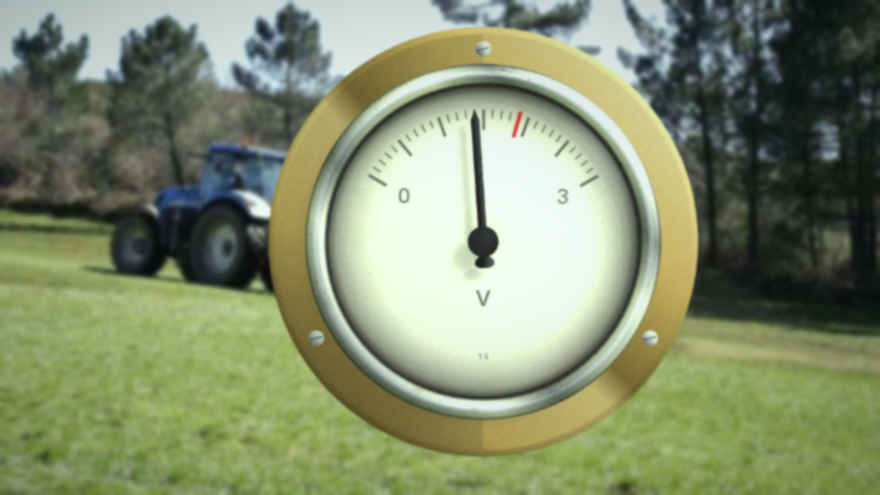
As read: 1.4 (V)
